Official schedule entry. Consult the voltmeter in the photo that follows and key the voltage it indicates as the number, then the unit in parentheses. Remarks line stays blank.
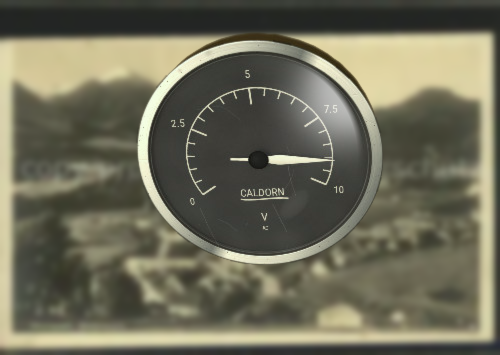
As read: 9 (V)
